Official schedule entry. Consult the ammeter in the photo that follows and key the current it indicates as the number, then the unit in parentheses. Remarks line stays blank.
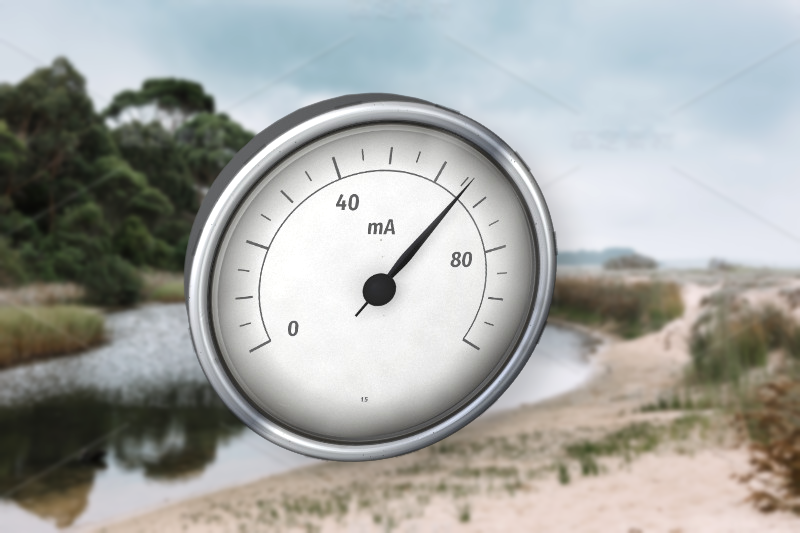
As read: 65 (mA)
